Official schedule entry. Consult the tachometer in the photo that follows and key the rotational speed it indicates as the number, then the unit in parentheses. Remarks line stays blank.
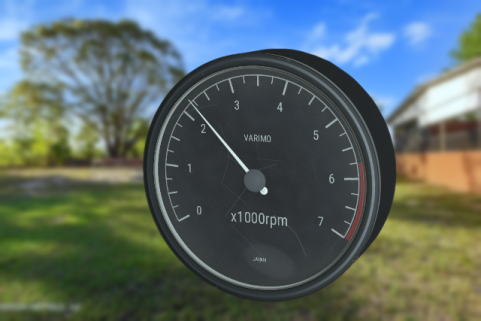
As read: 2250 (rpm)
